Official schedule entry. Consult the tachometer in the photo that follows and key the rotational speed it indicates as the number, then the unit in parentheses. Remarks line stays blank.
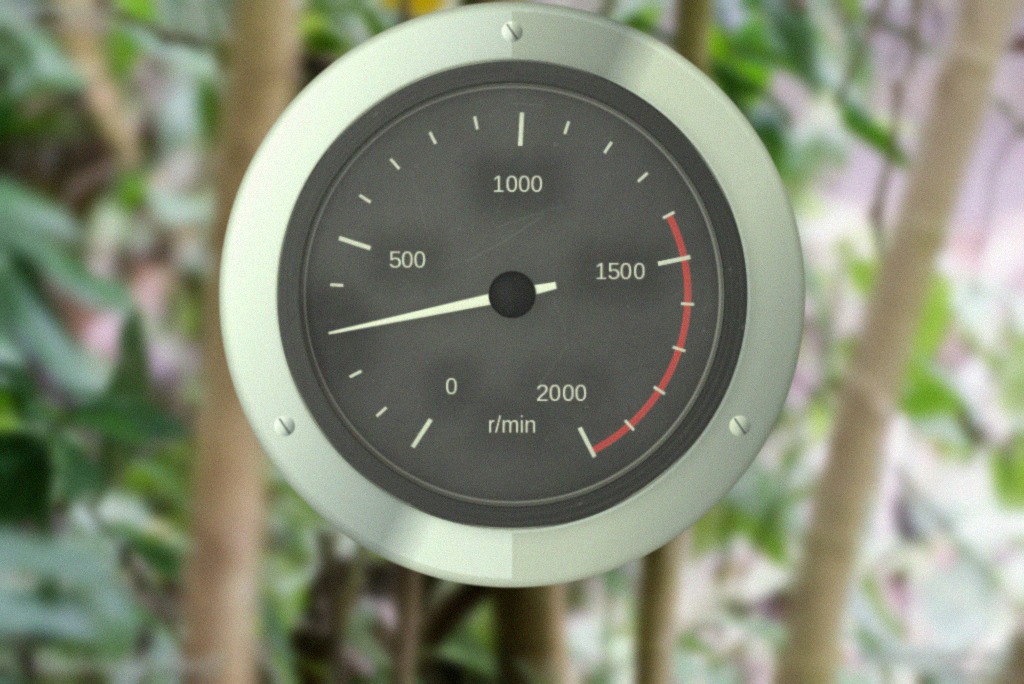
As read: 300 (rpm)
